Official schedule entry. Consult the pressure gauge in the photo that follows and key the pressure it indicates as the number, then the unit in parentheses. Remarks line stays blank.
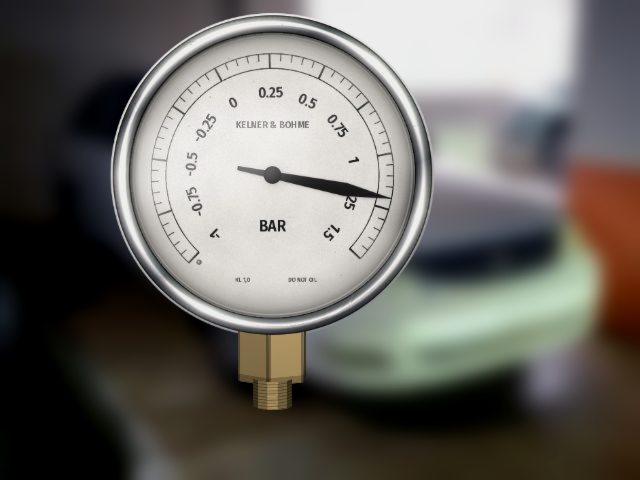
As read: 1.2 (bar)
